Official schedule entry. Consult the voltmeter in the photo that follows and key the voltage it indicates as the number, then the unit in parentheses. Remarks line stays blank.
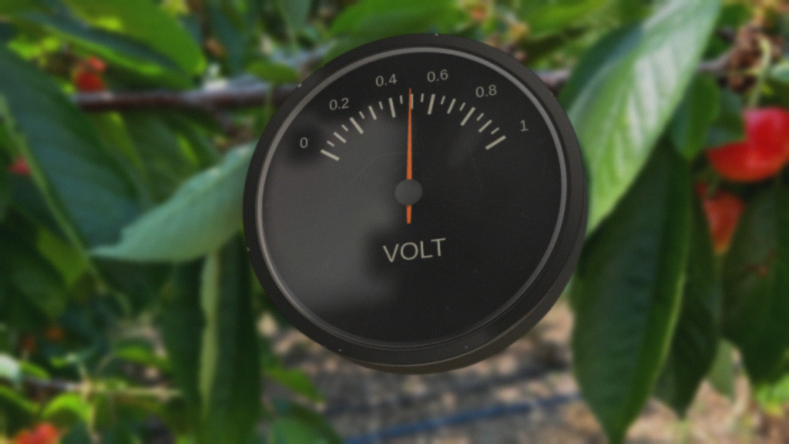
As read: 0.5 (V)
